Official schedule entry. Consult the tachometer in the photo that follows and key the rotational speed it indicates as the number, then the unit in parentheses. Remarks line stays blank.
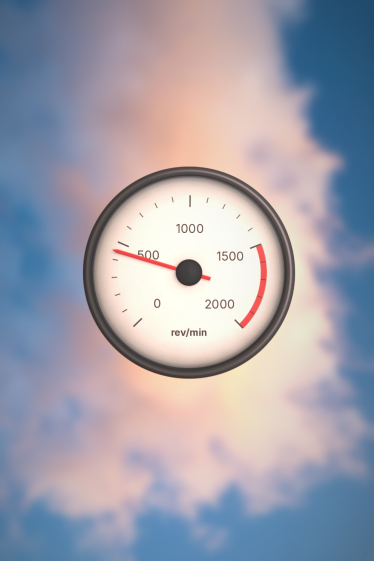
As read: 450 (rpm)
